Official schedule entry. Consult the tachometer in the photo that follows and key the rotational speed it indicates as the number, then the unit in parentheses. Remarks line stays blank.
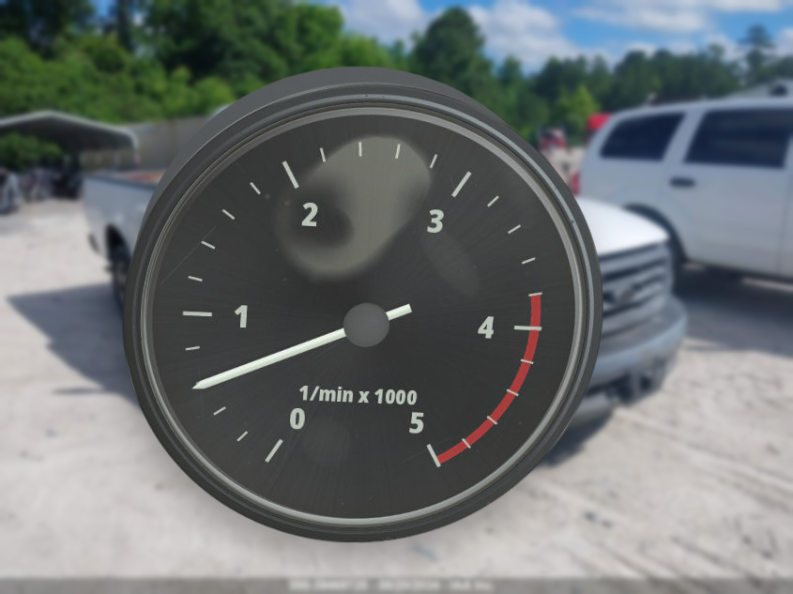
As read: 600 (rpm)
